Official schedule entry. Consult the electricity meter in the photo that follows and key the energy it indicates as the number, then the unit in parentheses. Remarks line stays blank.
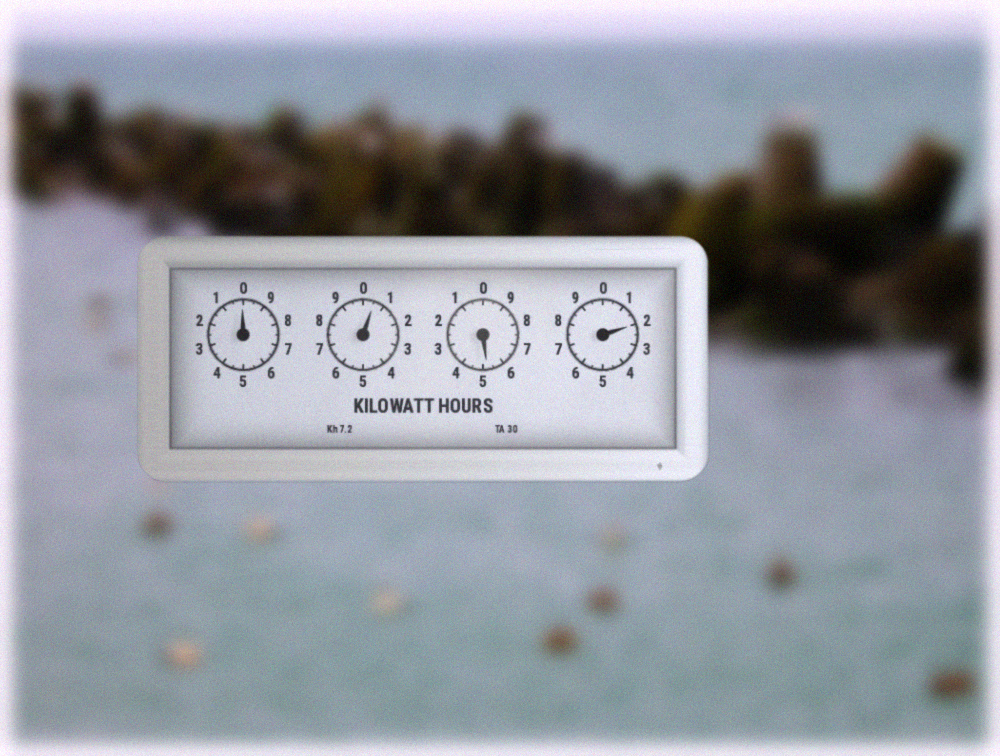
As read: 52 (kWh)
